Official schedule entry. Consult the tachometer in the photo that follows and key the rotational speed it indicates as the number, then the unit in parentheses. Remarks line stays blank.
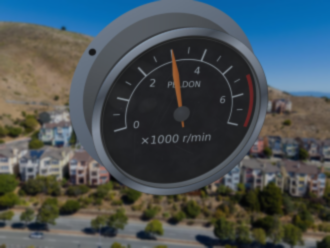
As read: 3000 (rpm)
